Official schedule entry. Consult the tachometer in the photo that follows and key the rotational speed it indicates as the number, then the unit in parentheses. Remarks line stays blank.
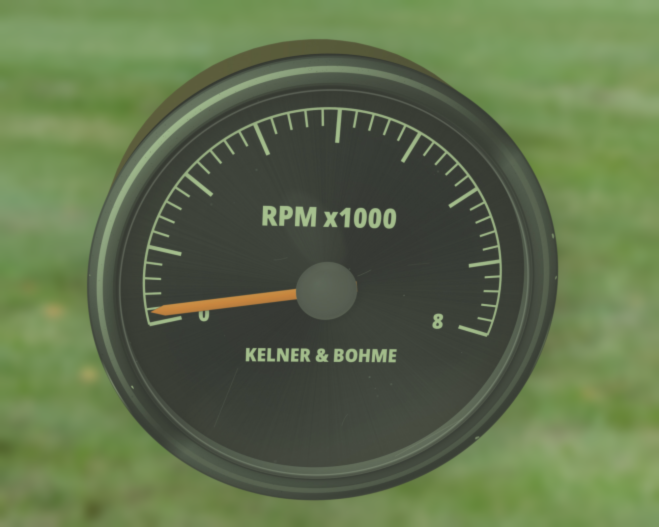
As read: 200 (rpm)
